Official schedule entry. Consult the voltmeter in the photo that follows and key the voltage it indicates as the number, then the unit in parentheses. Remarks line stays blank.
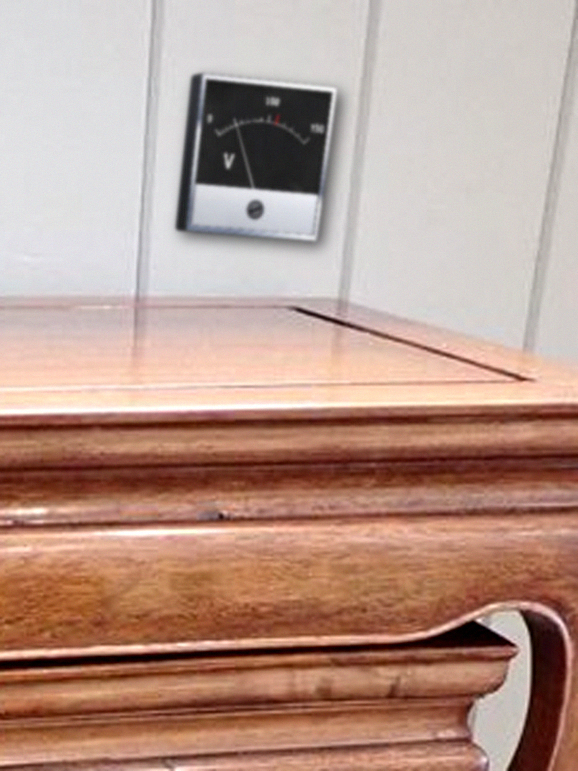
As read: 50 (V)
